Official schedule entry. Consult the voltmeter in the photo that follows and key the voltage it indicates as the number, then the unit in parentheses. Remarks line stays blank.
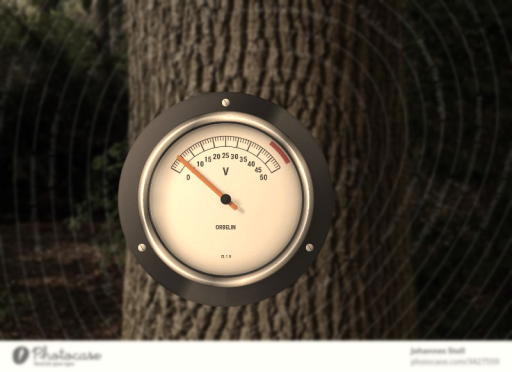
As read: 5 (V)
